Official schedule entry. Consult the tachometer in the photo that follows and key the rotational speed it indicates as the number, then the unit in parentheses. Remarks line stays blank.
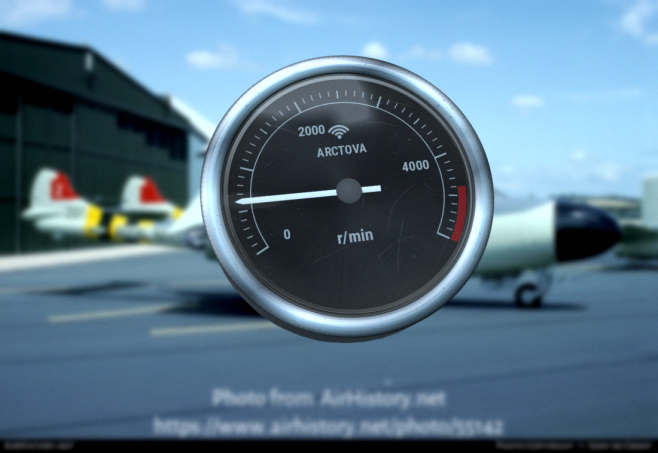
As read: 600 (rpm)
